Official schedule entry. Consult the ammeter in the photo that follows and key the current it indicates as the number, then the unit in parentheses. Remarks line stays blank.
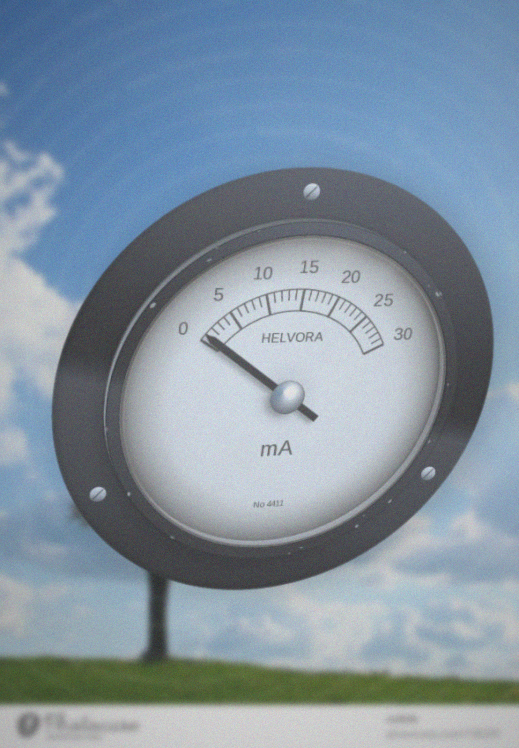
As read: 1 (mA)
